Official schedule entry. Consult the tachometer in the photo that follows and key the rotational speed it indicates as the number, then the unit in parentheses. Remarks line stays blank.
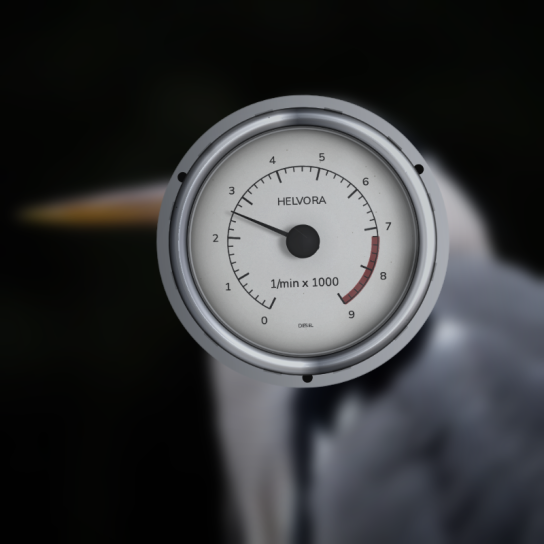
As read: 2600 (rpm)
